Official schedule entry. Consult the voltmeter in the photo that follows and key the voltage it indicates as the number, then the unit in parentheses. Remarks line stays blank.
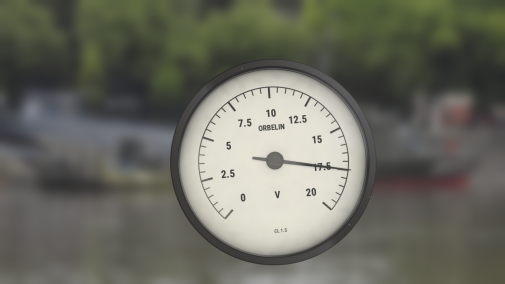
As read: 17.5 (V)
